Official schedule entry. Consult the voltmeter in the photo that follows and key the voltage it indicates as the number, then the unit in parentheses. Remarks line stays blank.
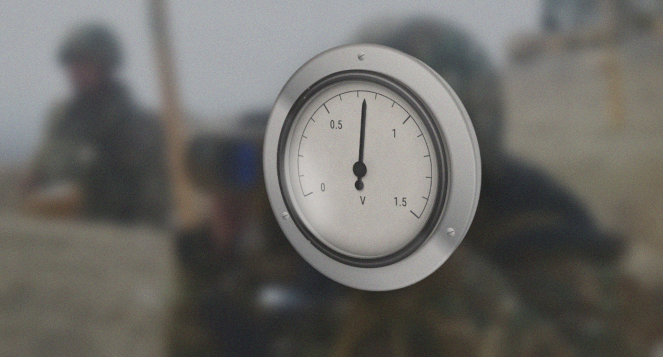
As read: 0.75 (V)
